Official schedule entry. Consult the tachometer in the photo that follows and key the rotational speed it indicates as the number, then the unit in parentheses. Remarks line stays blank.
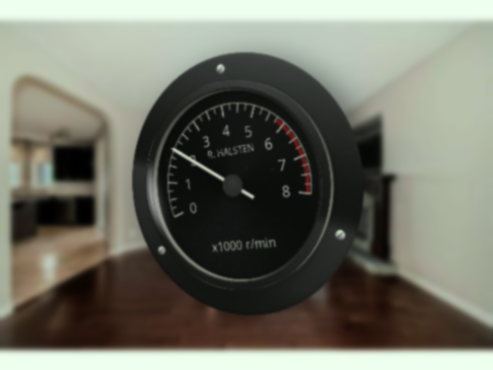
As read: 2000 (rpm)
